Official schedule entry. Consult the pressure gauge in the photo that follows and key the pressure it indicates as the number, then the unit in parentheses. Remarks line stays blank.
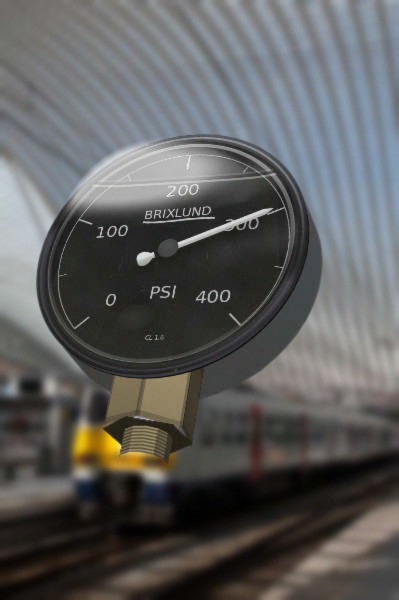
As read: 300 (psi)
